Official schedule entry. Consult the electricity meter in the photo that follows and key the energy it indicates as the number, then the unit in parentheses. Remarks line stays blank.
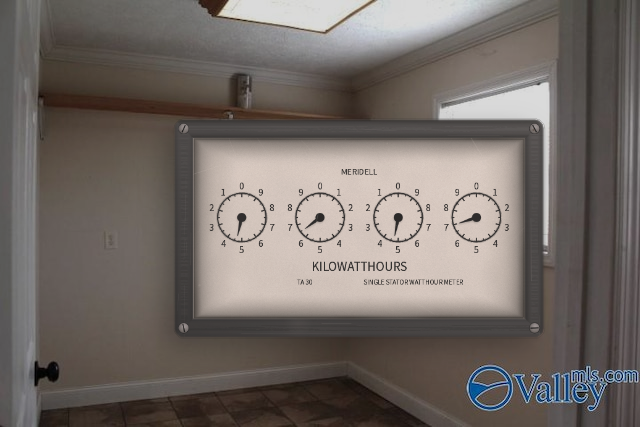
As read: 4647 (kWh)
